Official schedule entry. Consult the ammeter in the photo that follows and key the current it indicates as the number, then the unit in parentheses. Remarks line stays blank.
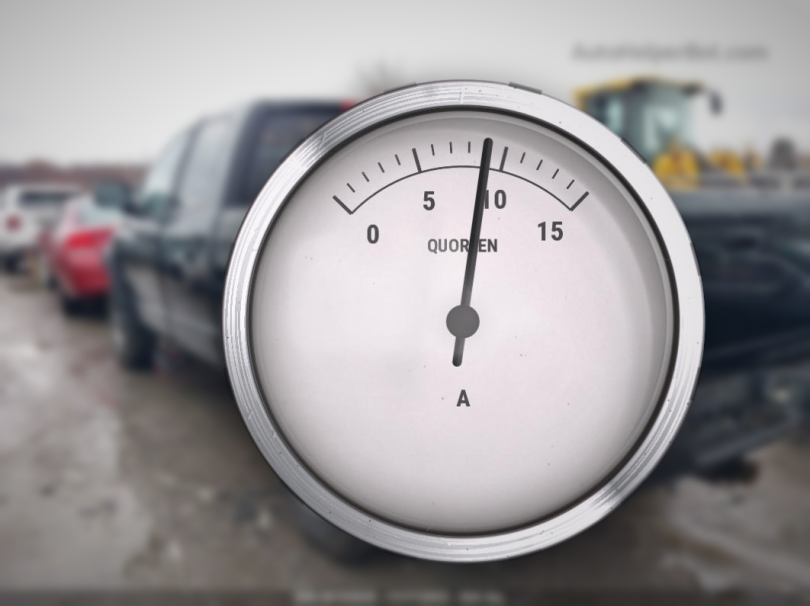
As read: 9 (A)
